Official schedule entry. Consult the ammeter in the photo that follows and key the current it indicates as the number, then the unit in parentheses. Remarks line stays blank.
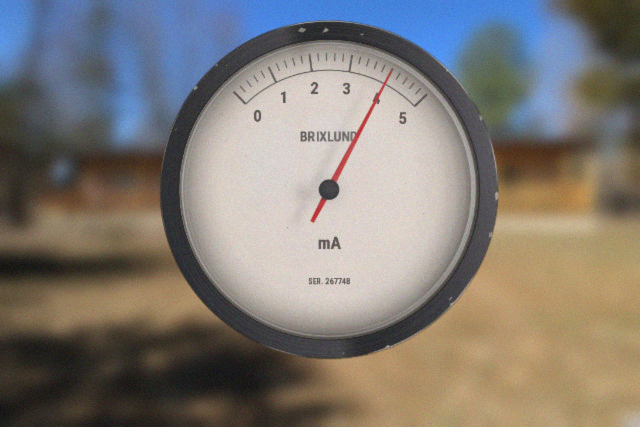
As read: 4 (mA)
